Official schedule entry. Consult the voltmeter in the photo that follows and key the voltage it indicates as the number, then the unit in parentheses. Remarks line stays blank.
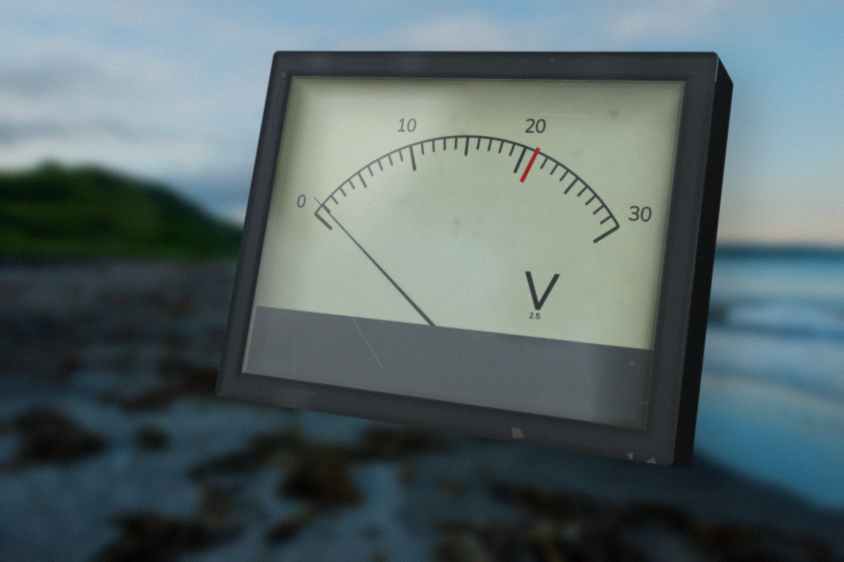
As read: 1 (V)
